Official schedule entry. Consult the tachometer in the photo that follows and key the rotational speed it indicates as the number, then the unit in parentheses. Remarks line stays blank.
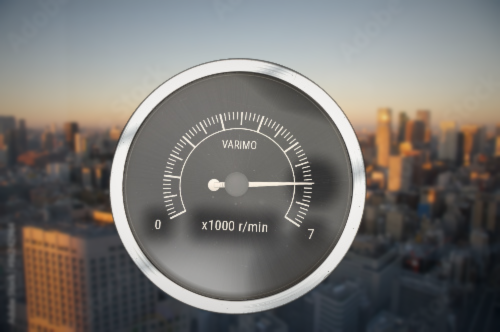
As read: 6000 (rpm)
